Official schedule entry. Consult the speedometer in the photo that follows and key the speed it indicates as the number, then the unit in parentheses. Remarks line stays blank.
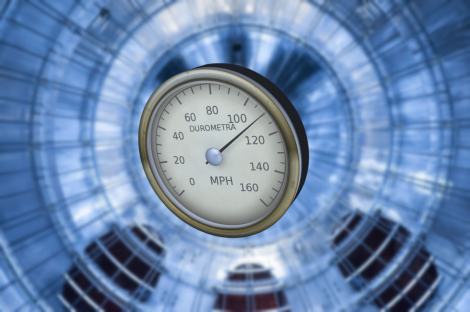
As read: 110 (mph)
